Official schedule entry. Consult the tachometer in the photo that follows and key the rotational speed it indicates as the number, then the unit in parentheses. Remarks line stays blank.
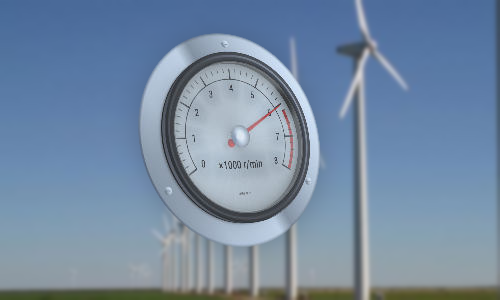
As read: 6000 (rpm)
